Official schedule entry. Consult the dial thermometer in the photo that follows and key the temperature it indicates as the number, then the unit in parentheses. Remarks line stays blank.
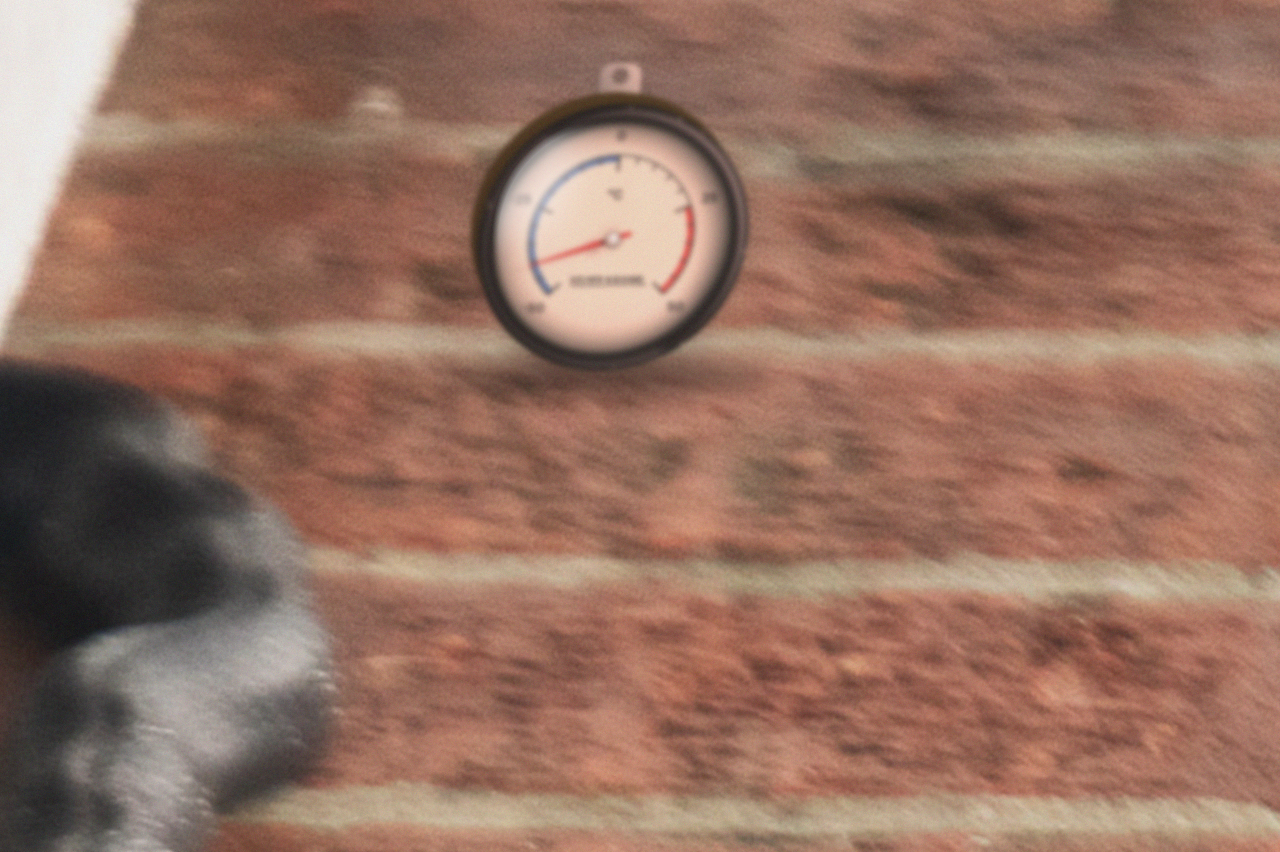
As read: -40 (°C)
